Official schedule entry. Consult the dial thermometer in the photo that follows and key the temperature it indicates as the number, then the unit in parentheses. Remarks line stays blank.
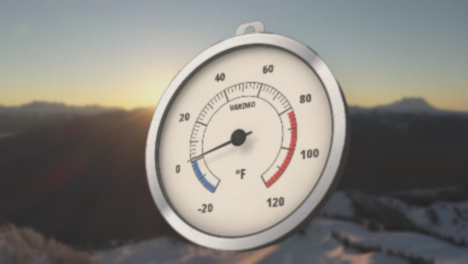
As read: 0 (°F)
